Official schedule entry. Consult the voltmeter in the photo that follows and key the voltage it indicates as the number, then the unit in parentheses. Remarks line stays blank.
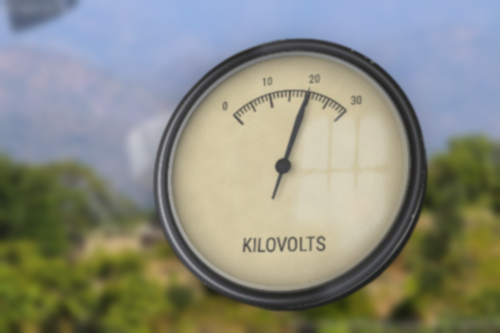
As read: 20 (kV)
